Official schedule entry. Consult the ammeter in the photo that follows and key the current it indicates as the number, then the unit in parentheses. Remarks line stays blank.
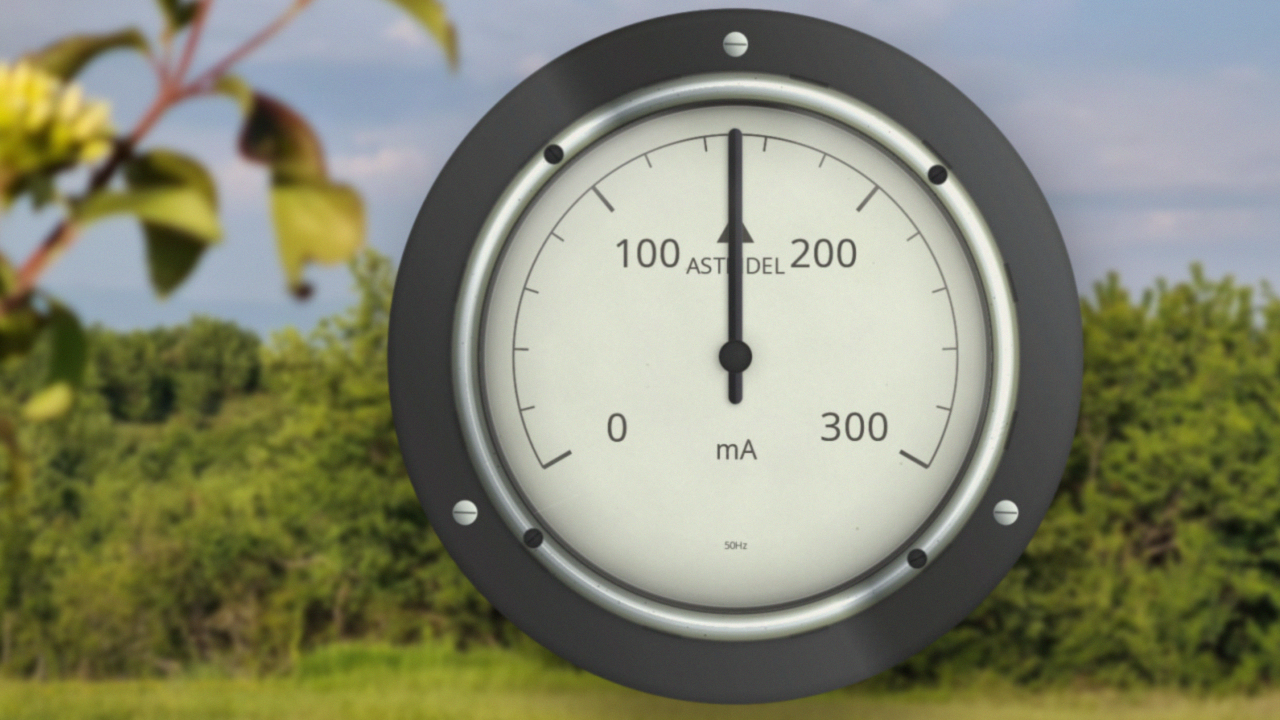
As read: 150 (mA)
